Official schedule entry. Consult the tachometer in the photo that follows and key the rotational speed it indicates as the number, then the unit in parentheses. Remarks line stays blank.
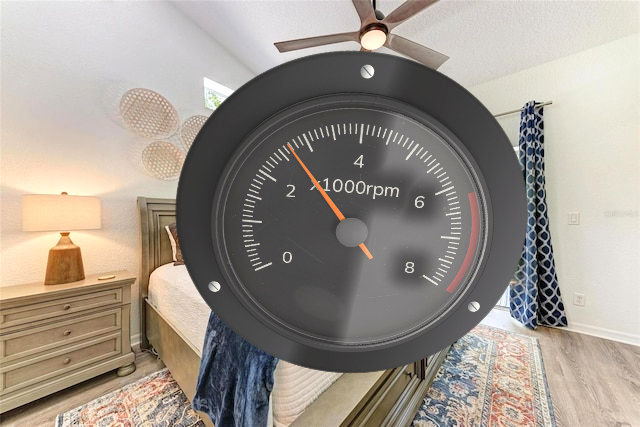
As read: 2700 (rpm)
